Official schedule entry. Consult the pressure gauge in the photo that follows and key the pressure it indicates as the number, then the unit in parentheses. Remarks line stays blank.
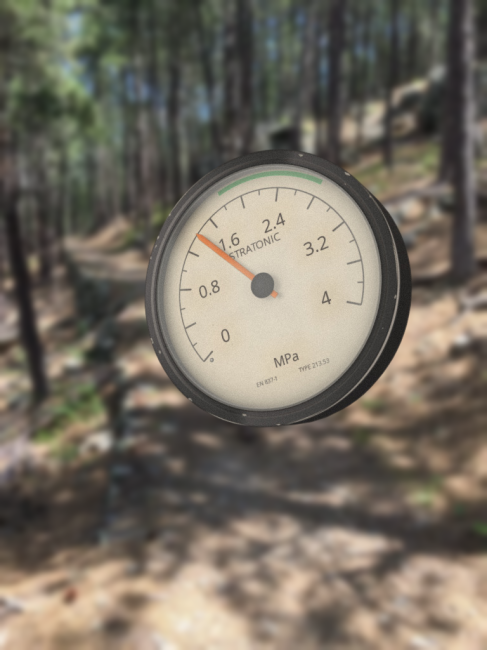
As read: 1.4 (MPa)
